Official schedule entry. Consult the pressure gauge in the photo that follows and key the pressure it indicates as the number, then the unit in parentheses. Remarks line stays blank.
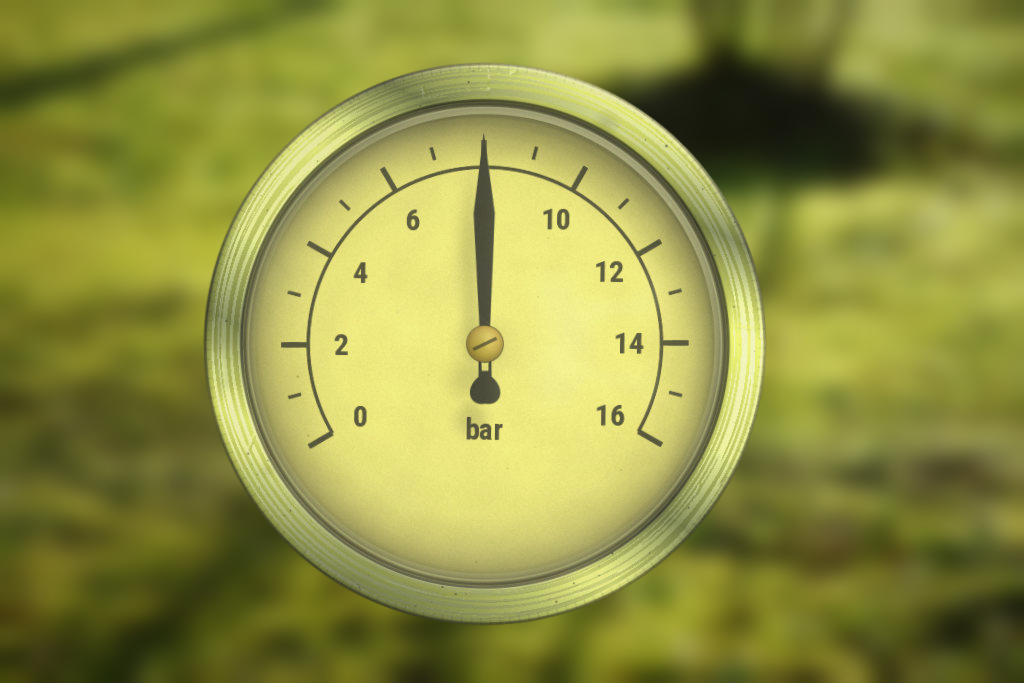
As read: 8 (bar)
